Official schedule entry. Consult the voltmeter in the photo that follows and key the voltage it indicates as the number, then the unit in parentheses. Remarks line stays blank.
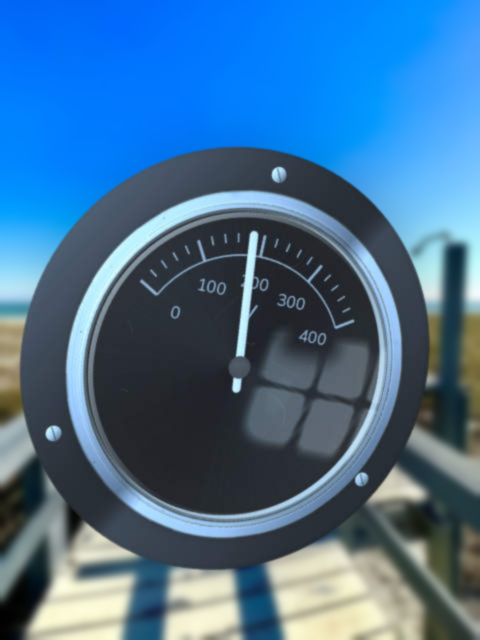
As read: 180 (V)
